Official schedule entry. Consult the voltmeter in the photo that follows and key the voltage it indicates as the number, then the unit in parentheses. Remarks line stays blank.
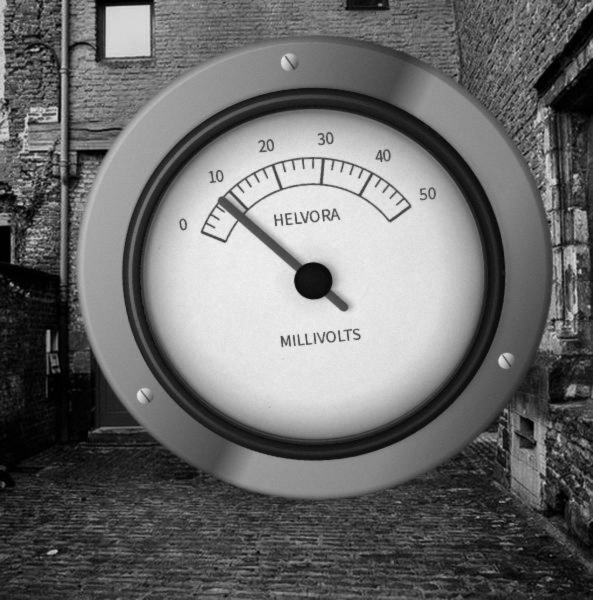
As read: 8 (mV)
